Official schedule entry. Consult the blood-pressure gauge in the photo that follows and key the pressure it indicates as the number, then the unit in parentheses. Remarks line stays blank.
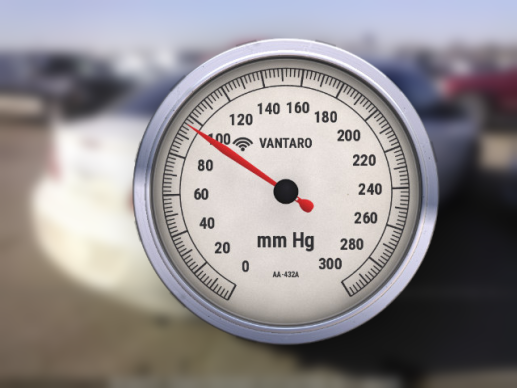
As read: 96 (mmHg)
